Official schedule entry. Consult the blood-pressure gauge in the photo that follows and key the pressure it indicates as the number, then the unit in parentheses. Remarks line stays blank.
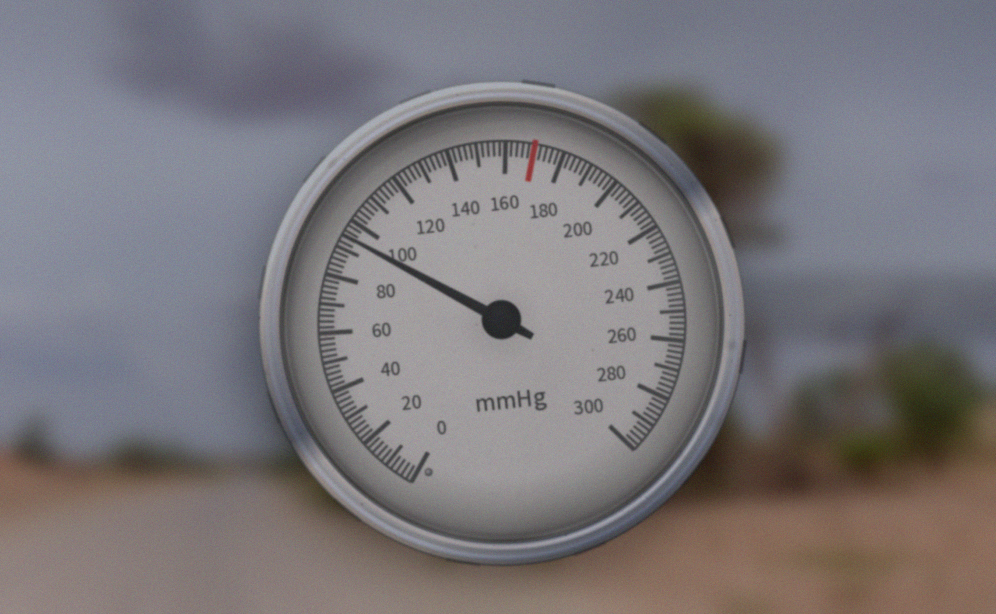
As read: 94 (mmHg)
